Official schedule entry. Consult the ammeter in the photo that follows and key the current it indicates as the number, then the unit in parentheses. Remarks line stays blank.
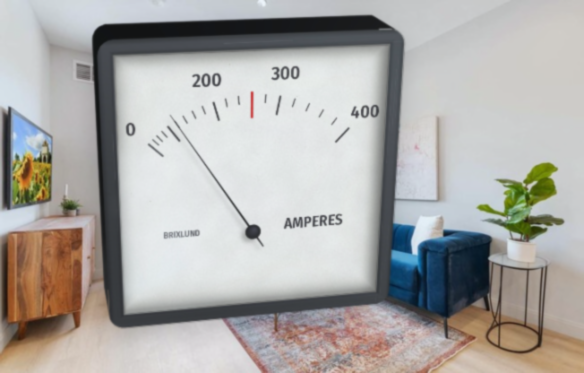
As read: 120 (A)
